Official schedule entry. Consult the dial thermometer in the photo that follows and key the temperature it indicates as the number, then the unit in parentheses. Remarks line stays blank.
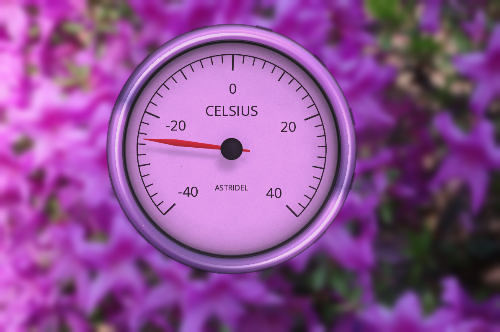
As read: -25 (°C)
